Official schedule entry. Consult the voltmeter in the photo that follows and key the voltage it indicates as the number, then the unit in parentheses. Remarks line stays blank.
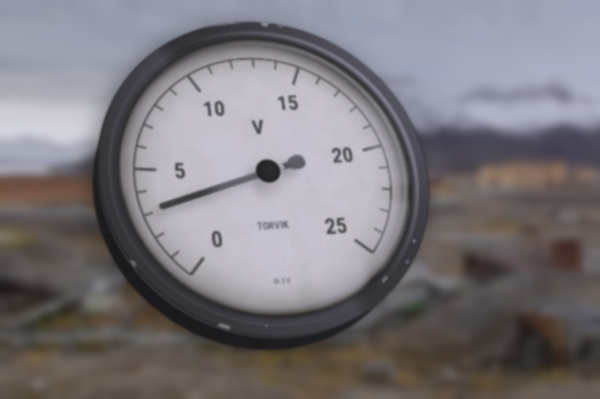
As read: 3 (V)
